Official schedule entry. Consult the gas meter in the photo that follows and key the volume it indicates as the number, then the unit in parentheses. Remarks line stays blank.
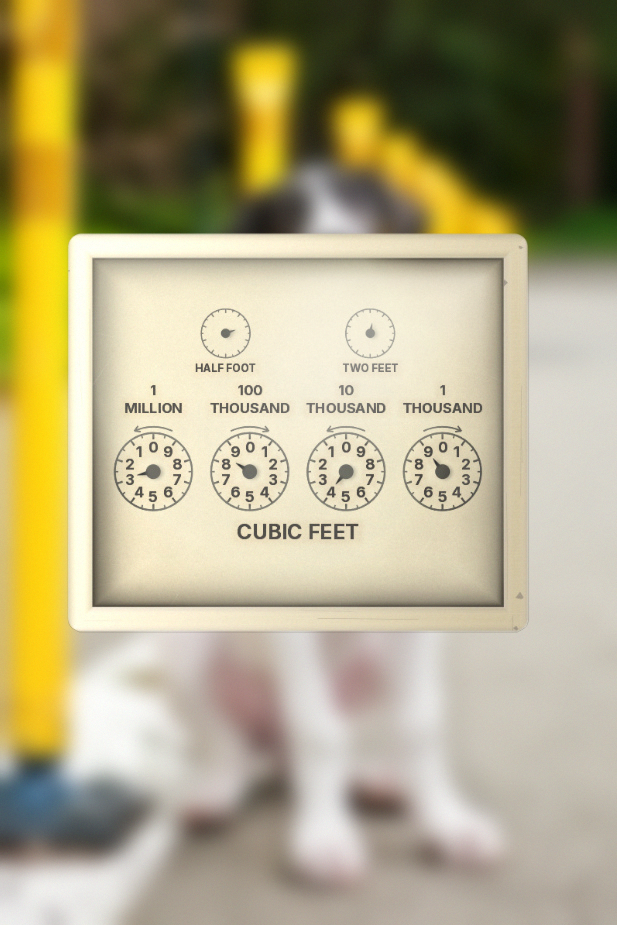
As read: 283900 (ft³)
